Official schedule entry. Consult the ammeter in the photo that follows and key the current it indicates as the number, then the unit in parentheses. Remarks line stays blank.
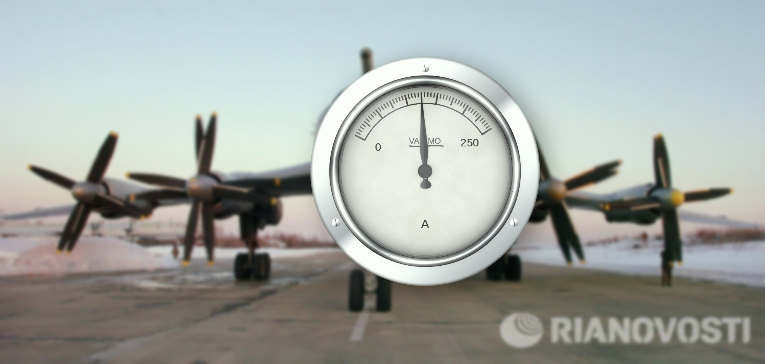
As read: 125 (A)
